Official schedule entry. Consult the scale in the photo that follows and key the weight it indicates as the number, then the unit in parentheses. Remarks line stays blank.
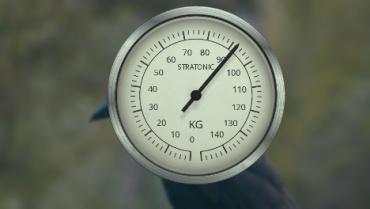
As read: 92 (kg)
